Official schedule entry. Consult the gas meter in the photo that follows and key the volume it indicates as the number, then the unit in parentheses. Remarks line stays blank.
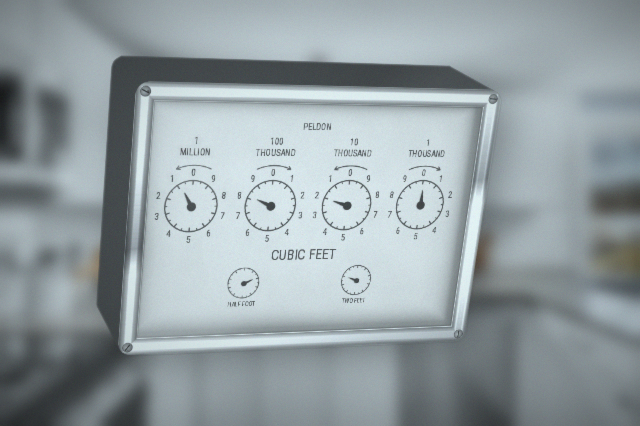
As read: 82000 (ft³)
